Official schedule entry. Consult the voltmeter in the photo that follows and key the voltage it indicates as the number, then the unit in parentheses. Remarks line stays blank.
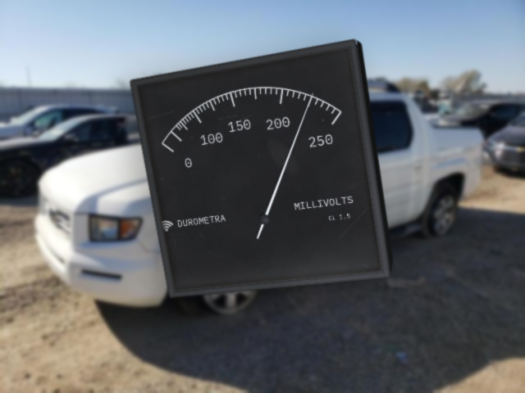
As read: 225 (mV)
